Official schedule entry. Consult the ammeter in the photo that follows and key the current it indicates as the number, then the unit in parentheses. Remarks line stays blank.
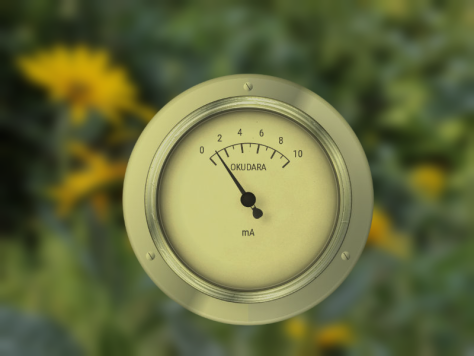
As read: 1 (mA)
